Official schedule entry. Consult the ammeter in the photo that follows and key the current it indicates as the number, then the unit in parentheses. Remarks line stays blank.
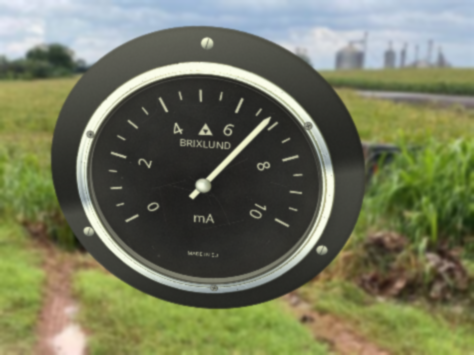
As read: 6.75 (mA)
